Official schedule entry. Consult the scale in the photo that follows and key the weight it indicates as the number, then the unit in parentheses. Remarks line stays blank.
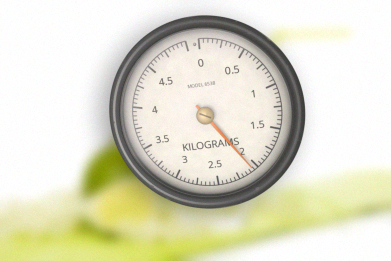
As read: 2.05 (kg)
